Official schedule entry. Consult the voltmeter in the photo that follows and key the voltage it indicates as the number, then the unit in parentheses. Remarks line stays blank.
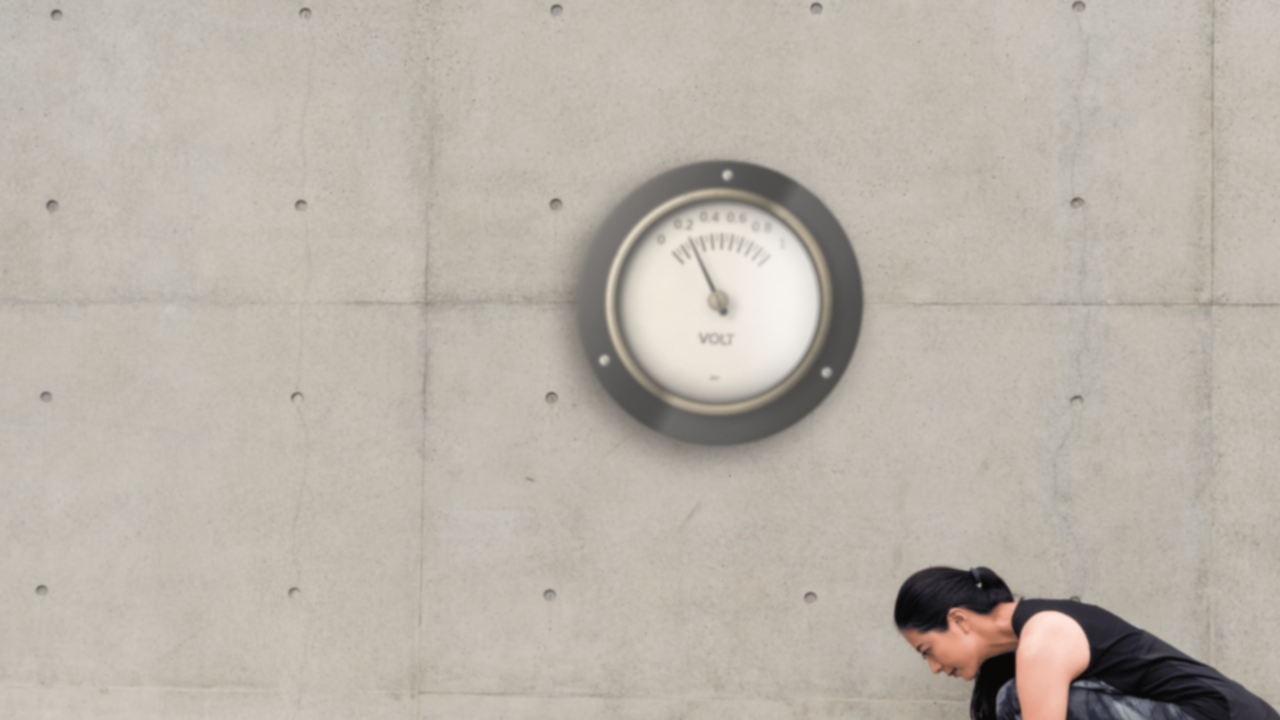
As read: 0.2 (V)
